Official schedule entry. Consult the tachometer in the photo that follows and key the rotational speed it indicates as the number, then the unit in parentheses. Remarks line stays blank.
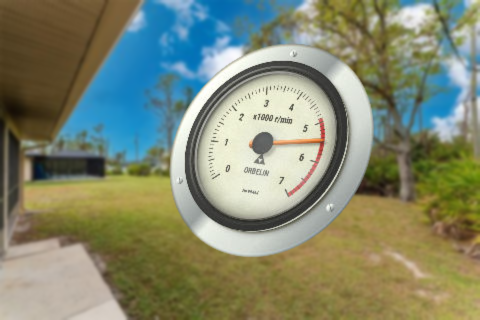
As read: 5500 (rpm)
